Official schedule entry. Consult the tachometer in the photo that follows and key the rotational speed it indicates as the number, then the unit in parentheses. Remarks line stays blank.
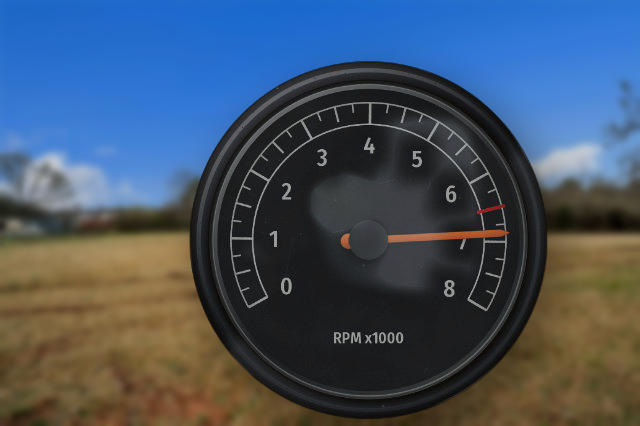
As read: 6875 (rpm)
